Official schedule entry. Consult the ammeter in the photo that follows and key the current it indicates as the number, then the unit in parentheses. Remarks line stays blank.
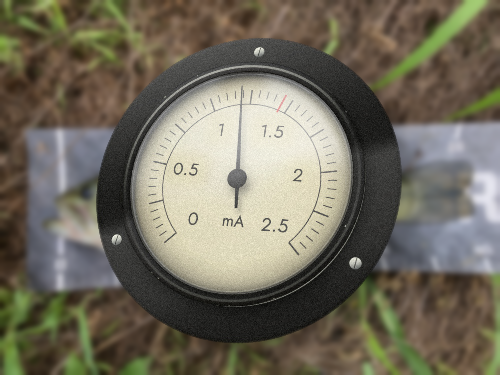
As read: 1.2 (mA)
